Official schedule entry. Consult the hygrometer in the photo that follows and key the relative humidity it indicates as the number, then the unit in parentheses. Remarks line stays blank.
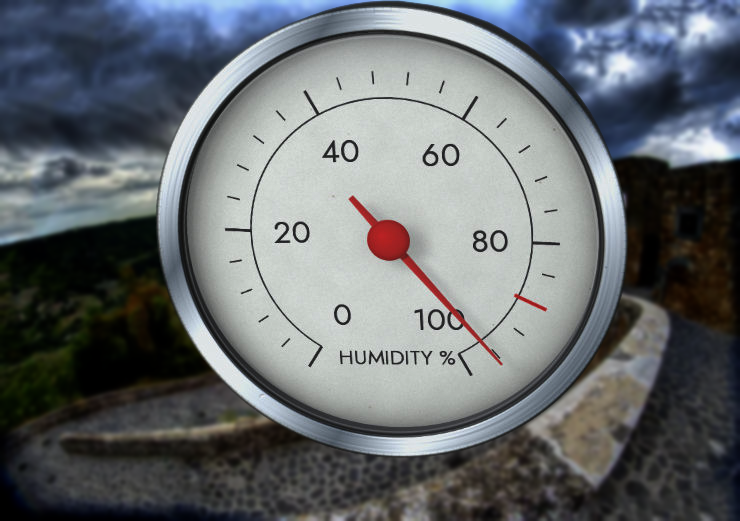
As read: 96 (%)
